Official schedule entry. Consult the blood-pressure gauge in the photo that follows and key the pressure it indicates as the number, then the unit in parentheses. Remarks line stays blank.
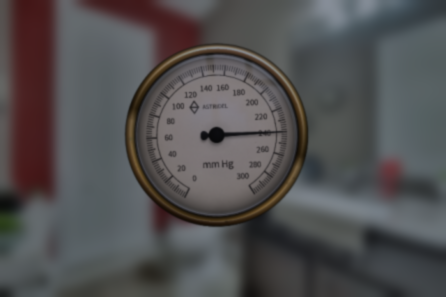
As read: 240 (mmHg)
